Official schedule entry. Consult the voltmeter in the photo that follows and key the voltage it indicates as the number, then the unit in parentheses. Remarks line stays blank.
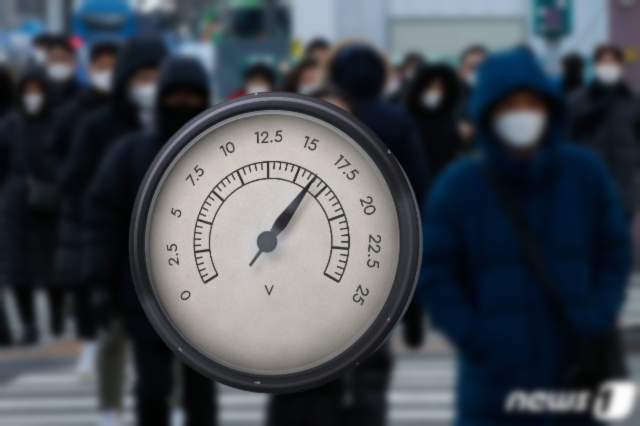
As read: 16.5 (V)
